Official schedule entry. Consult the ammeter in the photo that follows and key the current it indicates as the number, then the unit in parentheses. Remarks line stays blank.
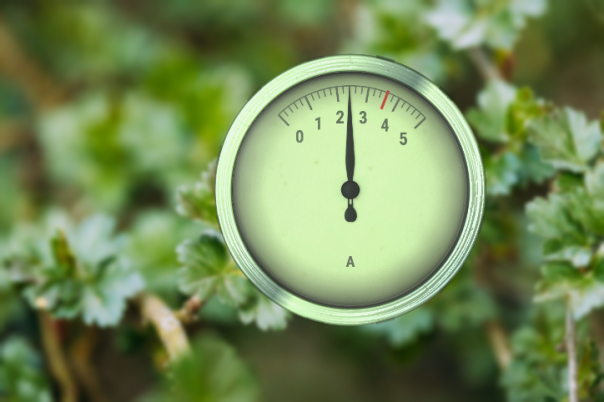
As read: 2.4 (A)
